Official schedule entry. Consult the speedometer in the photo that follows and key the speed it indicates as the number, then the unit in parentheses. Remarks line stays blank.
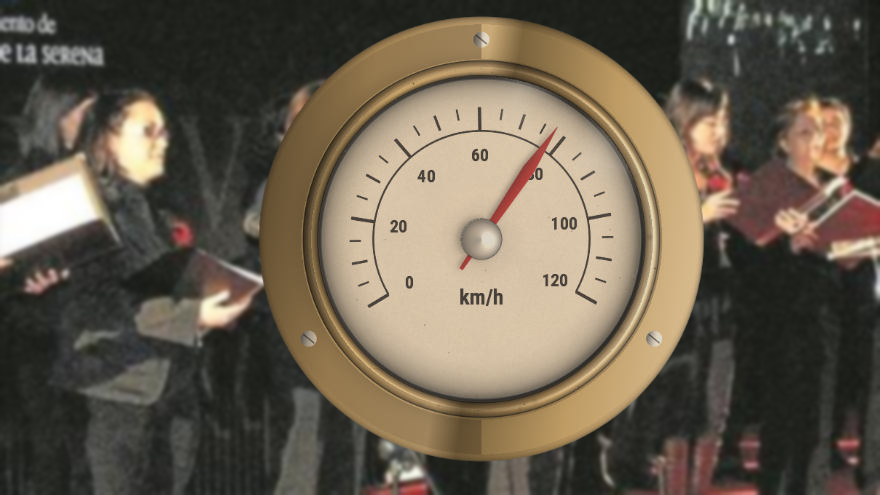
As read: 77.5 (km/h)
